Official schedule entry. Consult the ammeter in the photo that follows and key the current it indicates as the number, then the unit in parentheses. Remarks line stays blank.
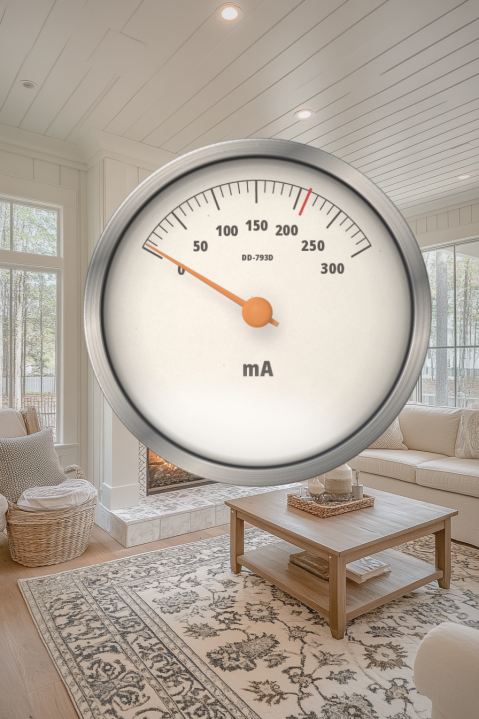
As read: 5 (mA)
